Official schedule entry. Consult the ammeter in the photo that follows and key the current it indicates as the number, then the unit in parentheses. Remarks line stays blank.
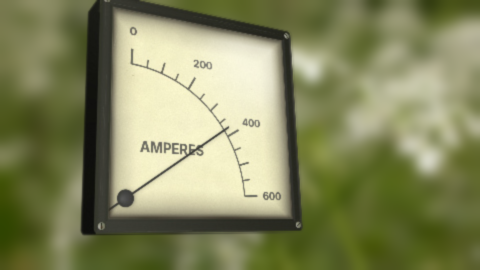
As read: 375 (A)
